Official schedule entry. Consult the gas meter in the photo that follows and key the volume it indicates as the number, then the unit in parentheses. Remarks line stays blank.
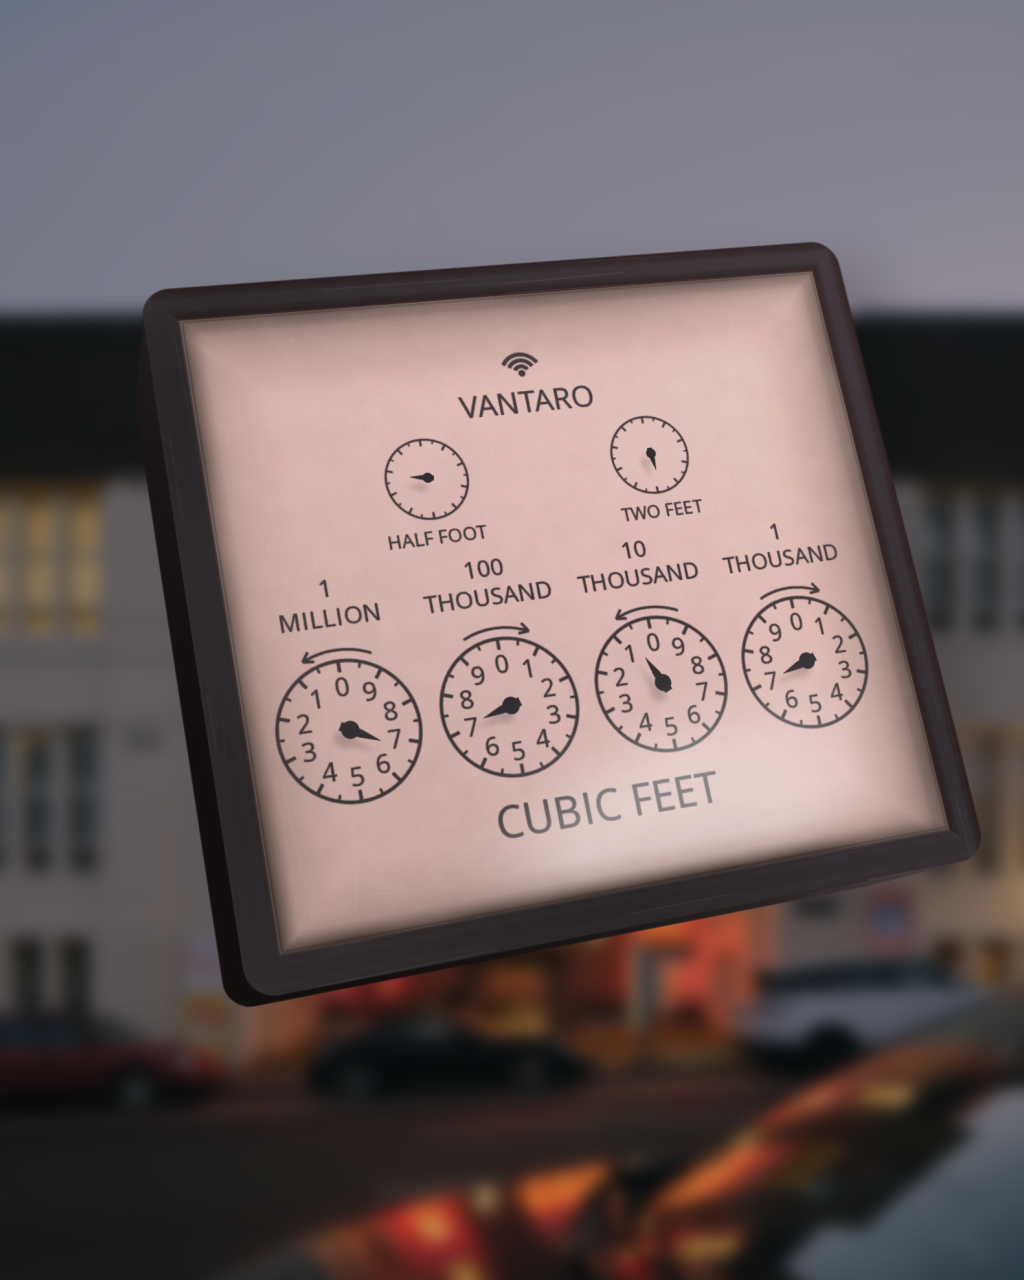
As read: 670700 (ft³)
